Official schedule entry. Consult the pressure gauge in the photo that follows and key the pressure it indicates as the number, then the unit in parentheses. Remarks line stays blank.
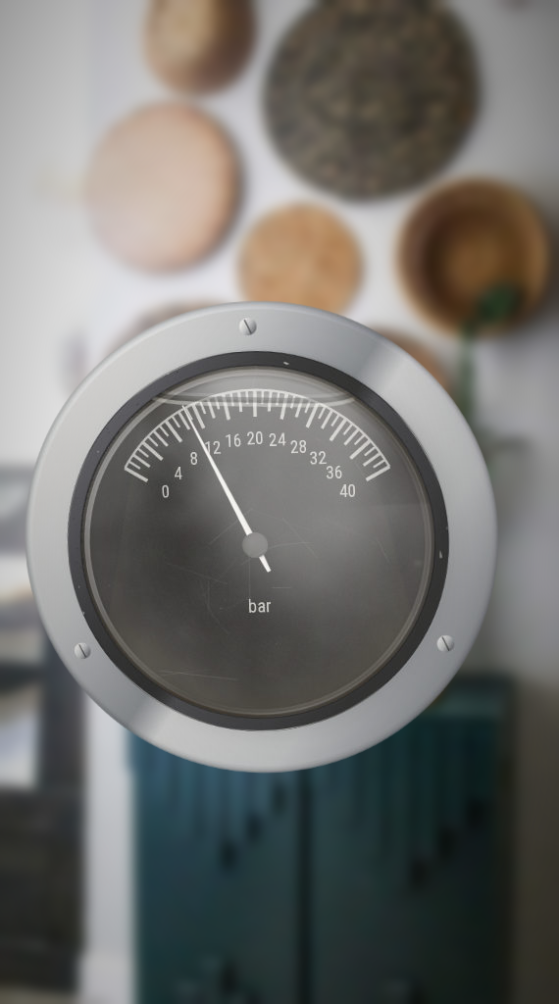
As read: 11 (bar)
